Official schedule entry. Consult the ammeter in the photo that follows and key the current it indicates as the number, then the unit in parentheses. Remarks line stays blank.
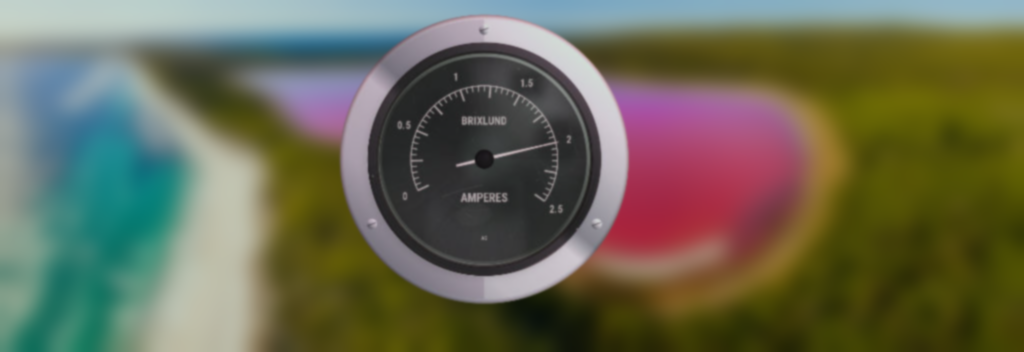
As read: 2 (A)
